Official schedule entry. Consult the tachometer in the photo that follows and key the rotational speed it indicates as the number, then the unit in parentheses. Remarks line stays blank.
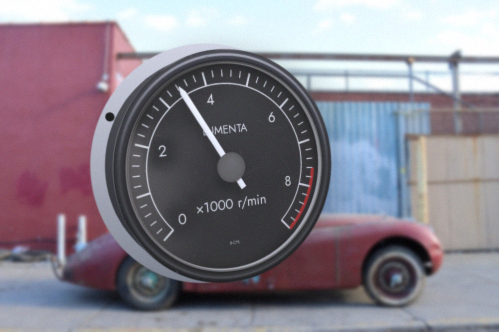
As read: 3400 (rpm)
